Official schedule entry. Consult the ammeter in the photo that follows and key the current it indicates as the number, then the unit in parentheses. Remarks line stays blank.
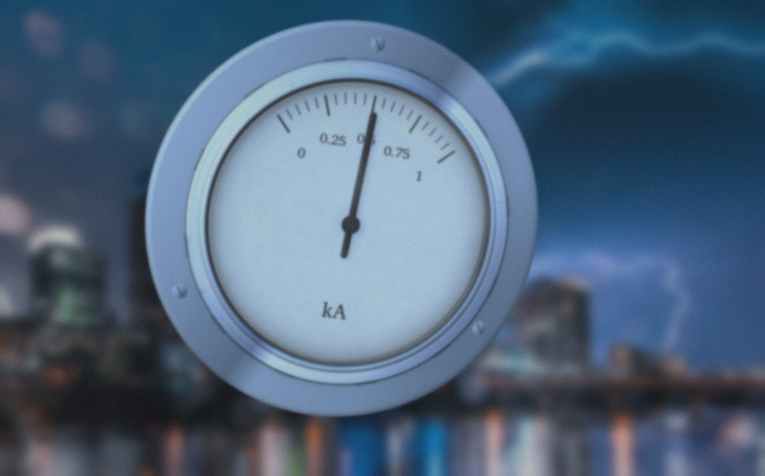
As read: 0.5 (kA)
